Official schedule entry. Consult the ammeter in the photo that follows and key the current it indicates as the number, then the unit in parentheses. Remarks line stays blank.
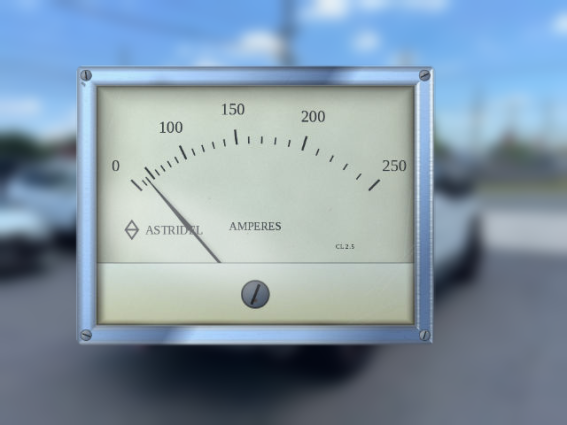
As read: 40 (A)
